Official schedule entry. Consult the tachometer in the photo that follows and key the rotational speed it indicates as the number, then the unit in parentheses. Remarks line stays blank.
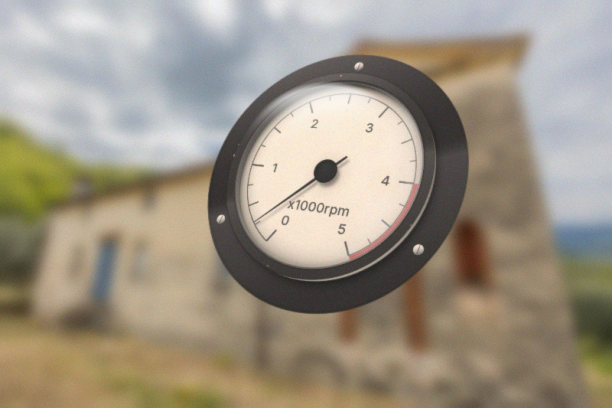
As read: 250 (rpm)
